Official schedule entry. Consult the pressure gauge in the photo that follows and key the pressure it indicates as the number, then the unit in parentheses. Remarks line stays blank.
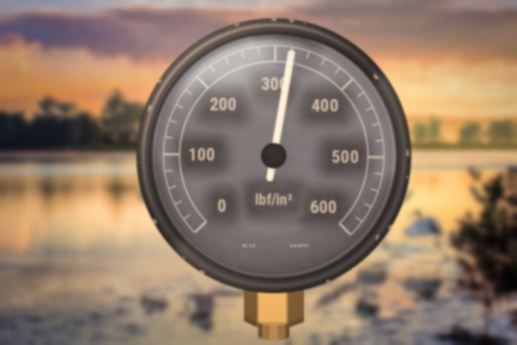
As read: 320 (psi)
